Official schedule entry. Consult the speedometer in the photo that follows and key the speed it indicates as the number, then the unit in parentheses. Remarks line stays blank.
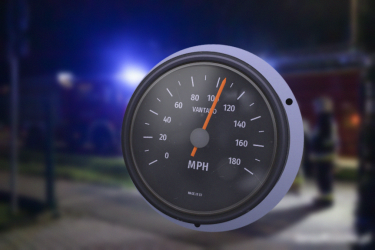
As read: 105 (mph)
